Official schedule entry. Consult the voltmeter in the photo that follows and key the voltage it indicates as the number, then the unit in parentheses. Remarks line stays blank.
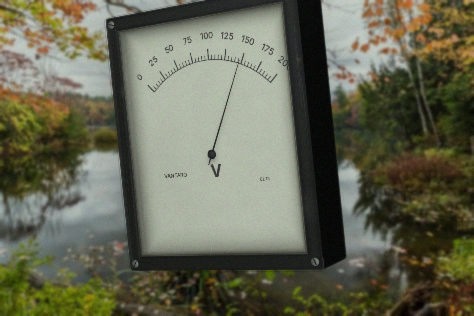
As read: 150 (V)
